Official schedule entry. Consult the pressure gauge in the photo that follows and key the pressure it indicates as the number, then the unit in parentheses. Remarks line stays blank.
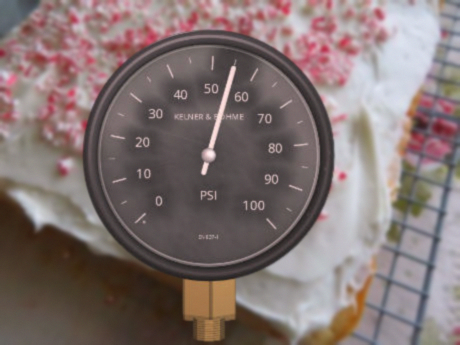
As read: 55 (psi)
